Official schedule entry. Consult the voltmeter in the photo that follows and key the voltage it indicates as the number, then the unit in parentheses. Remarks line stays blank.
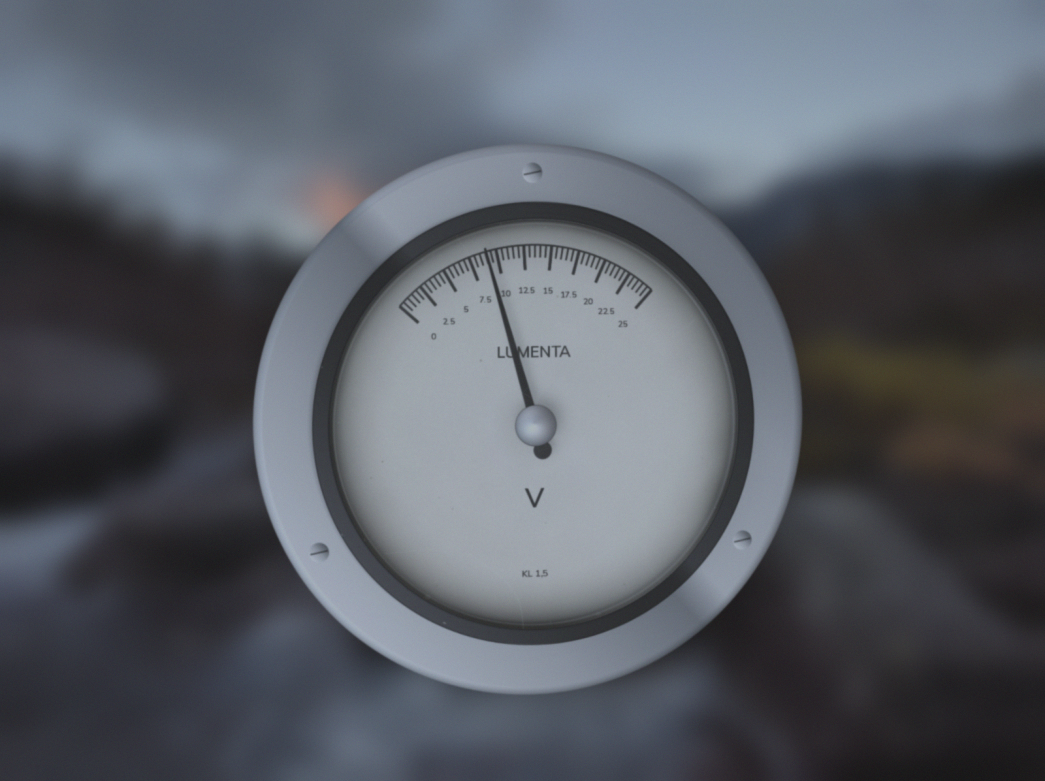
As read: 9 (V)
